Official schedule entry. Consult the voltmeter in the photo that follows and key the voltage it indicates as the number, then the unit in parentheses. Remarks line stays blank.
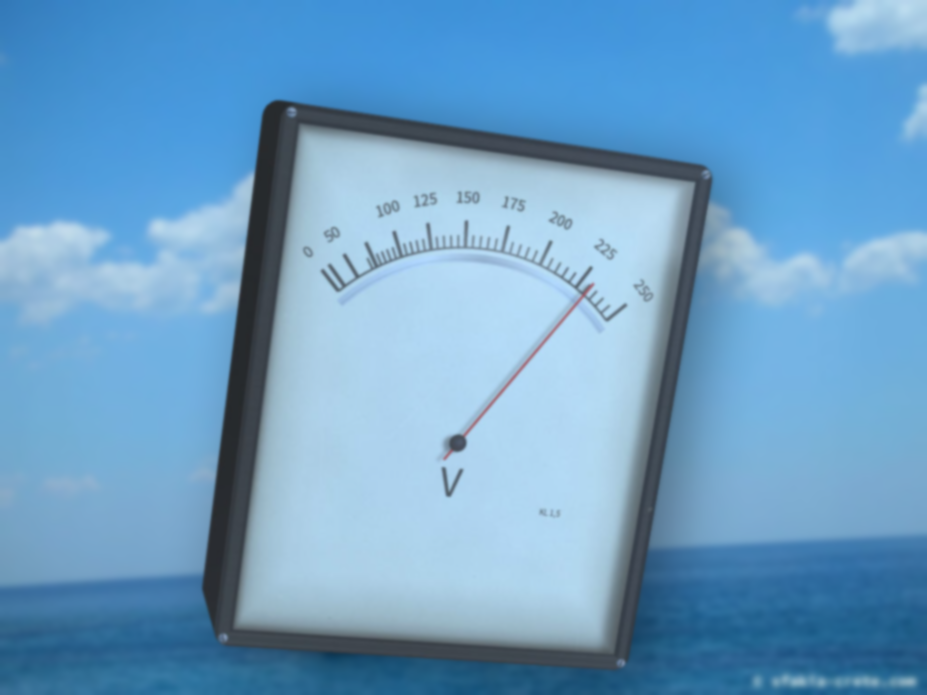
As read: 230 (V)
